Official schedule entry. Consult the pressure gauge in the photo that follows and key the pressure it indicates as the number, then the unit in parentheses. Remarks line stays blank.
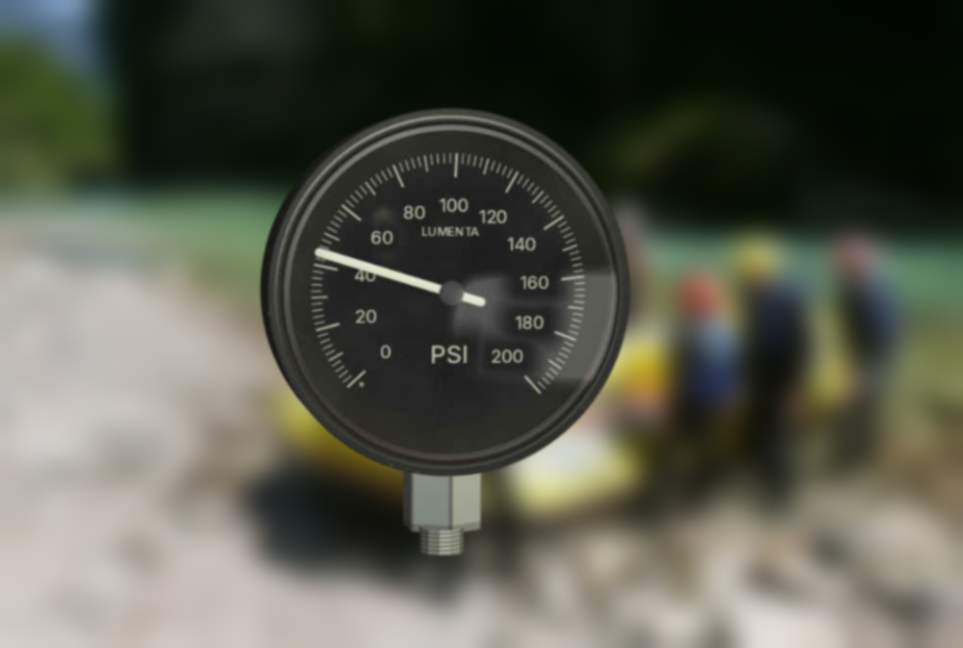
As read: 44 (psi)
